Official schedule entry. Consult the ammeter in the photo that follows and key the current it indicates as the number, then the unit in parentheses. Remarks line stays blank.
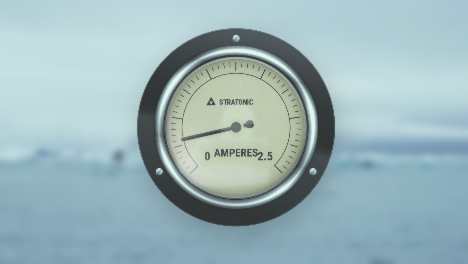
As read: 0.3 (A)
